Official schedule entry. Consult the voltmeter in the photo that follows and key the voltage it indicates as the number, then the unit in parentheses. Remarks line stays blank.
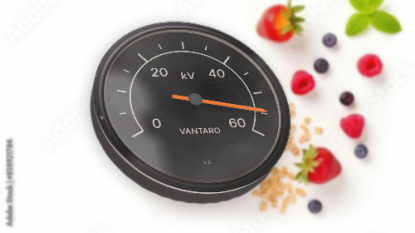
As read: 55 (kV)
